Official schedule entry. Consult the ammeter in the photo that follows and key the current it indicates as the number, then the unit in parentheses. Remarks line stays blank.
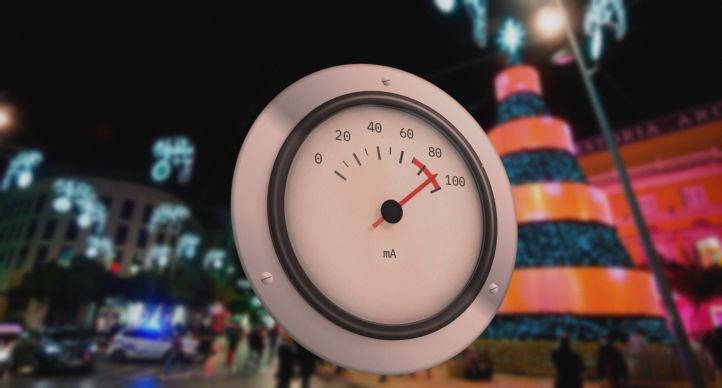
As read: 90 (mA)
